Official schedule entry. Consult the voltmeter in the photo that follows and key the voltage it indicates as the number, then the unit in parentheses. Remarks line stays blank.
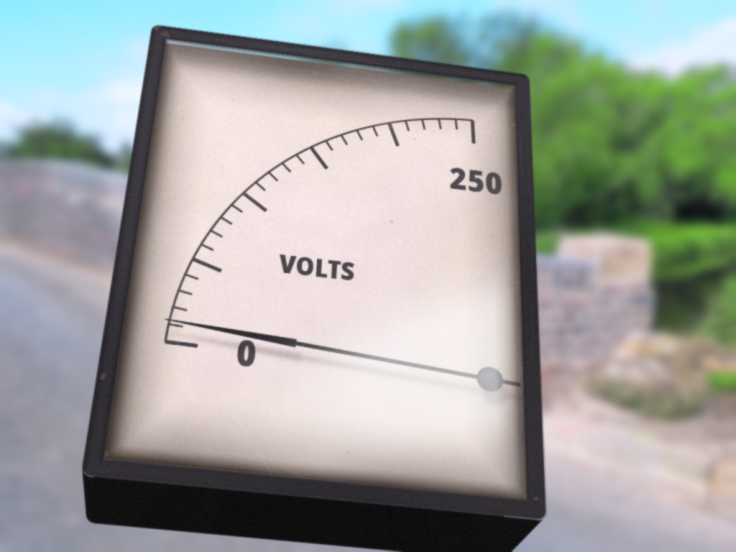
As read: 10 (V)
